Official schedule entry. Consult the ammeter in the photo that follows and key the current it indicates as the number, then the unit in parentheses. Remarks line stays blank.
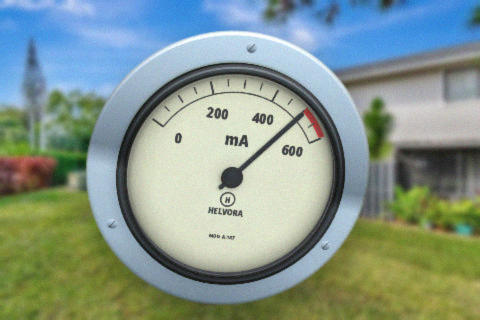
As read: 500 (mA)
